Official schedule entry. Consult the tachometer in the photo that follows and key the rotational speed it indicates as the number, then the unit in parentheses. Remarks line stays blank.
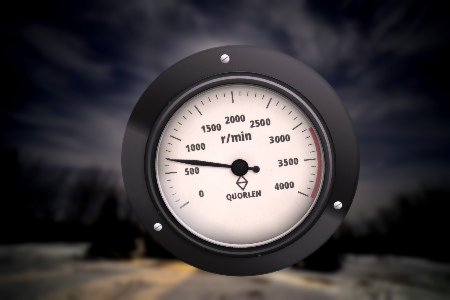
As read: 700 (rpm)
